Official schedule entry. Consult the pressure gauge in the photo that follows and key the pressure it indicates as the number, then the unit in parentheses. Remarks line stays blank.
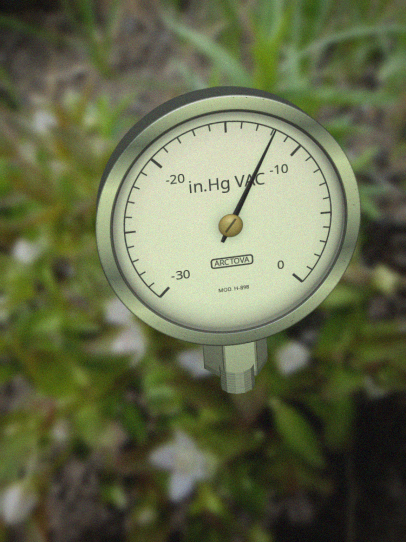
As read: -12 (inHg)
